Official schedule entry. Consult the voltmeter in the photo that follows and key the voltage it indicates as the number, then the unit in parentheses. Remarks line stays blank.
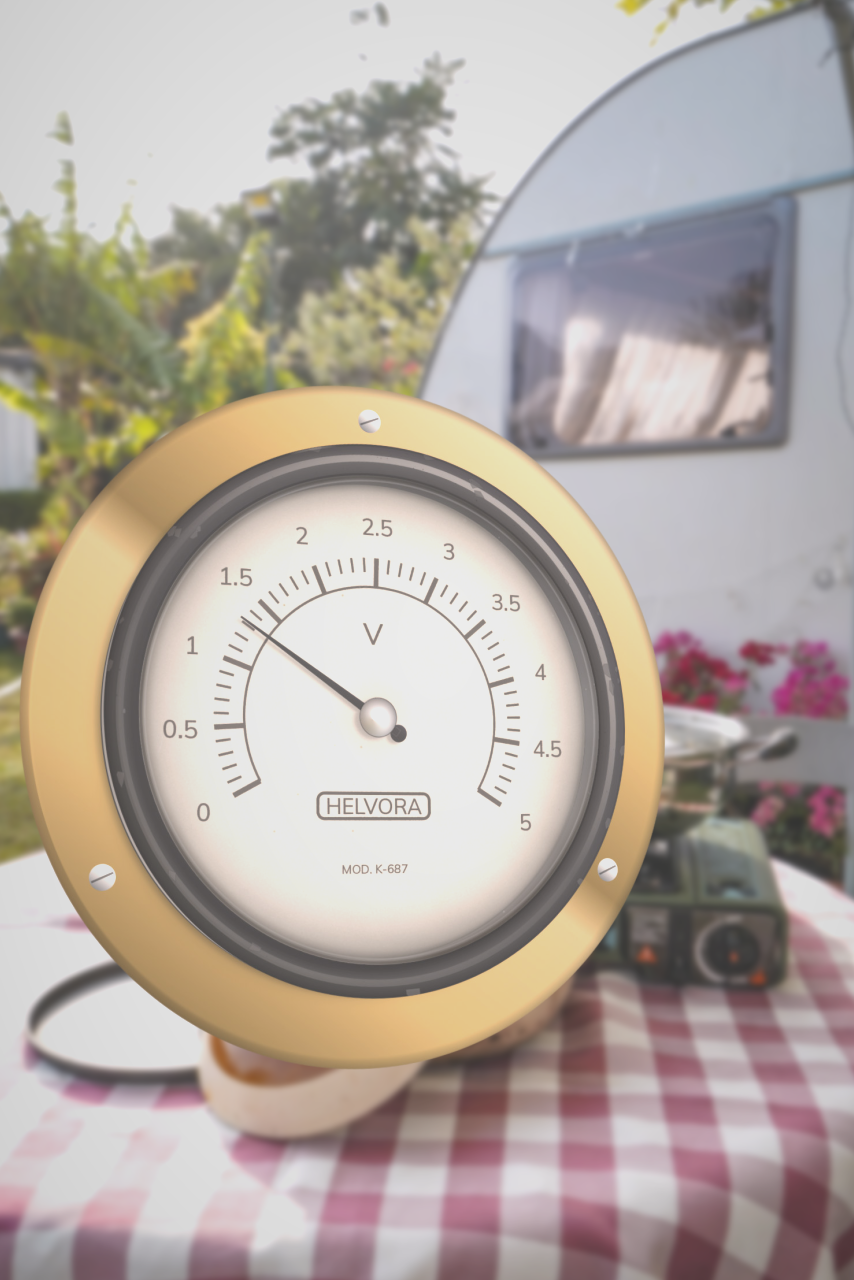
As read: 1.3 (V)
